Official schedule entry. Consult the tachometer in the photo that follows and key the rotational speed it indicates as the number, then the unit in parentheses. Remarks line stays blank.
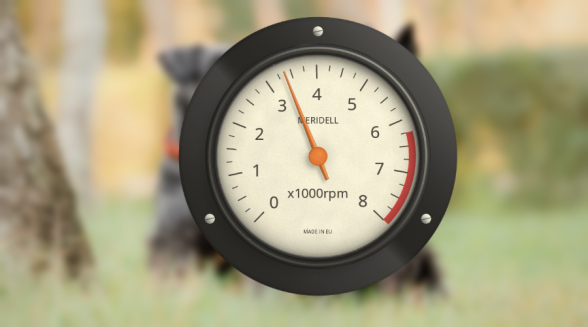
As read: 3375 (rpm)
